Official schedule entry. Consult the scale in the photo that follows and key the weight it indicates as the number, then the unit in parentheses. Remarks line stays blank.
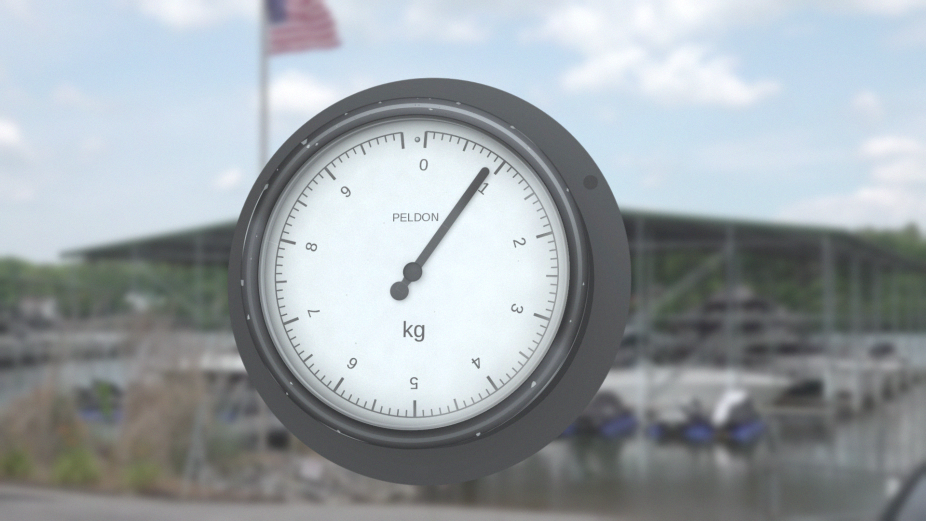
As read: 0.9 (kg)
